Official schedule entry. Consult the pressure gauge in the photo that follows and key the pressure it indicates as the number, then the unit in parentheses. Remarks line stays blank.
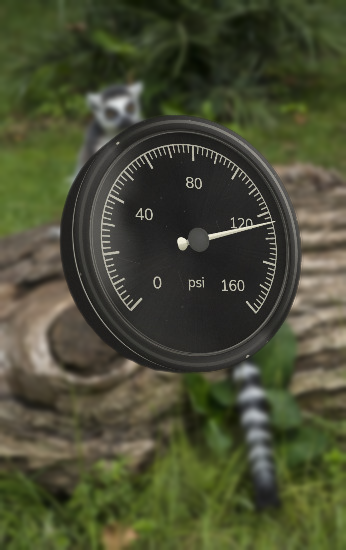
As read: 124 (psi)
